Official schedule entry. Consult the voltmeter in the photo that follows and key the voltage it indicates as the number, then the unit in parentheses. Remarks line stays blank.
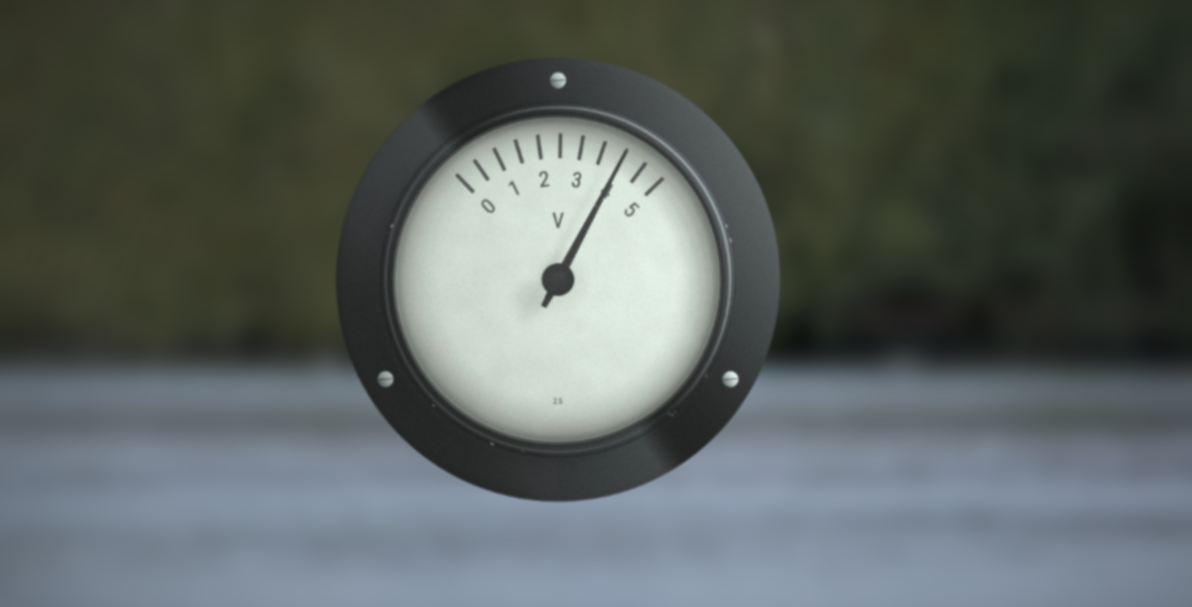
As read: 4 (V)
